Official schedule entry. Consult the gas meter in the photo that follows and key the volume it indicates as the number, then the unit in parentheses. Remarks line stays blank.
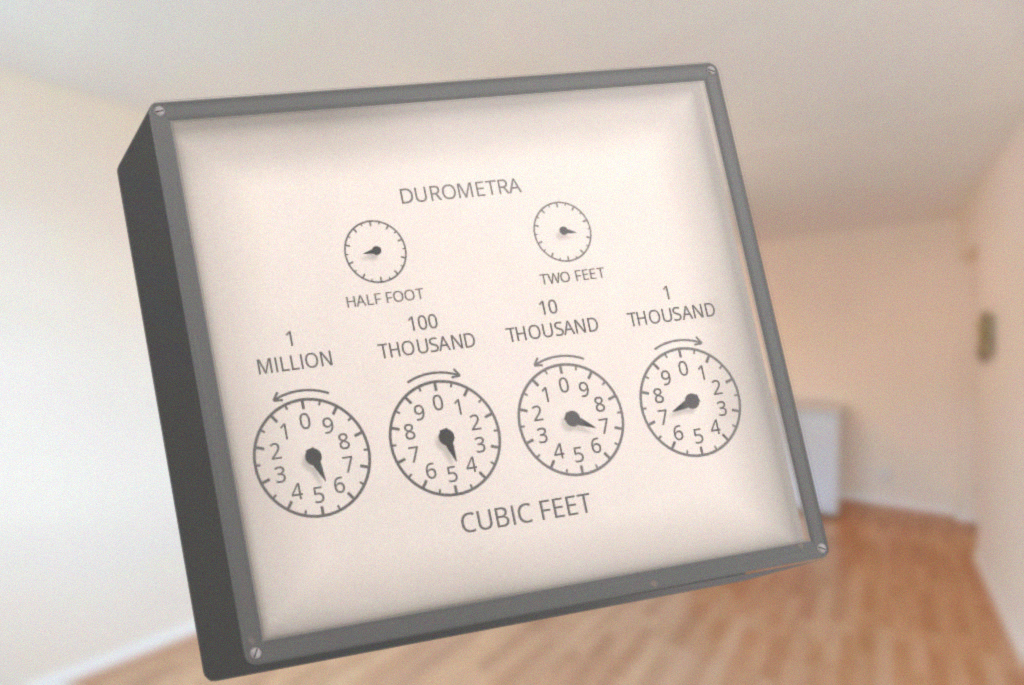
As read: 546700 (ft³)
